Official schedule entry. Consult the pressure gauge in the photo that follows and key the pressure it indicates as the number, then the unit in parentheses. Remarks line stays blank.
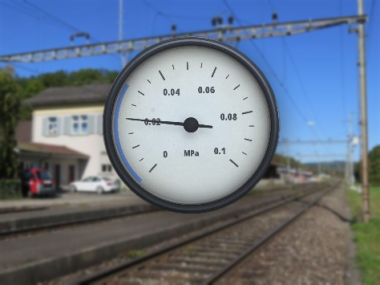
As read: 0.02 (MPa)
